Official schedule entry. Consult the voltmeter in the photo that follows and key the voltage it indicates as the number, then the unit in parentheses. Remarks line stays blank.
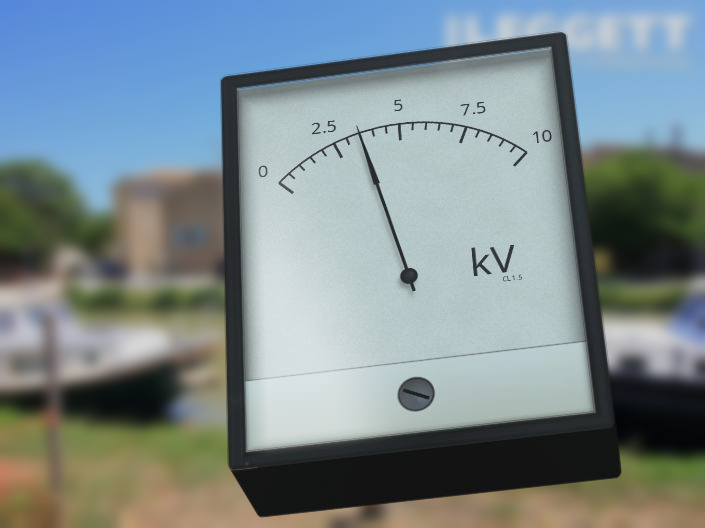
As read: 3.5 (kV)
